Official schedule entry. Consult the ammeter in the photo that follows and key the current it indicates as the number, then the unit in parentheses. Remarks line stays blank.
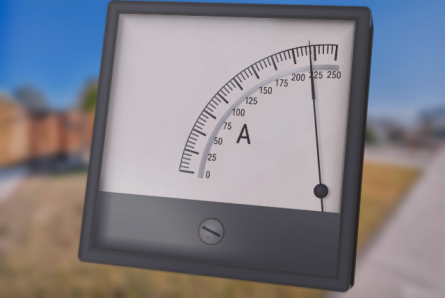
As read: 220 (A)
